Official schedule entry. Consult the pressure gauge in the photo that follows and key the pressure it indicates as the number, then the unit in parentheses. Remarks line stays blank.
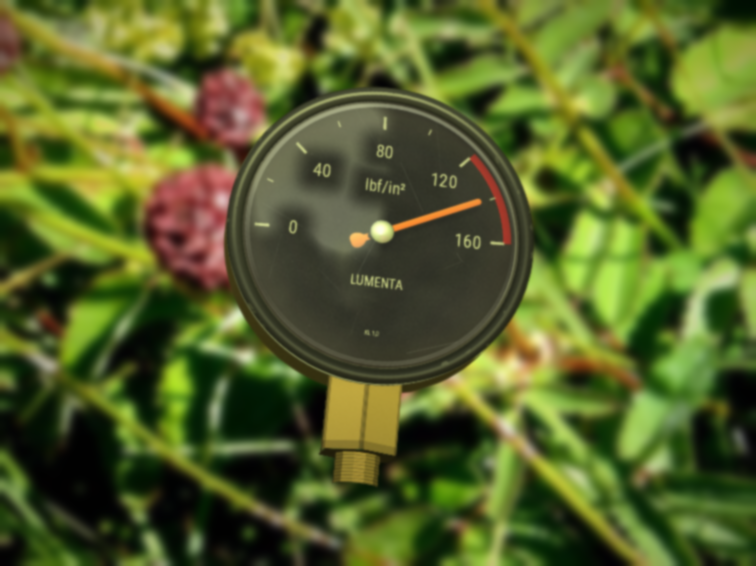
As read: 140 (psi)
